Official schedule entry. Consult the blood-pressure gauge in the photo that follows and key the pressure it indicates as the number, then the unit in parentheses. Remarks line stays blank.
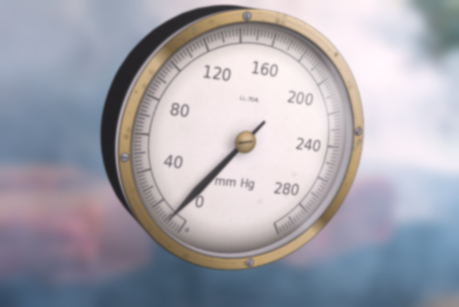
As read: 10 (mmHg)
